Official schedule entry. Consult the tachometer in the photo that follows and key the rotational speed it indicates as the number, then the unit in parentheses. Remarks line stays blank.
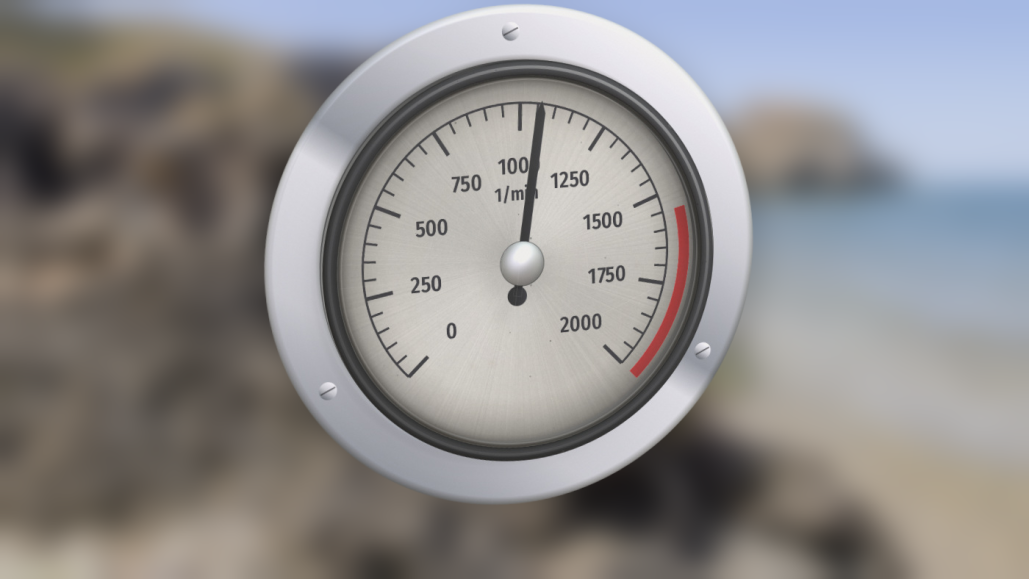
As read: 1050 (rpm)
